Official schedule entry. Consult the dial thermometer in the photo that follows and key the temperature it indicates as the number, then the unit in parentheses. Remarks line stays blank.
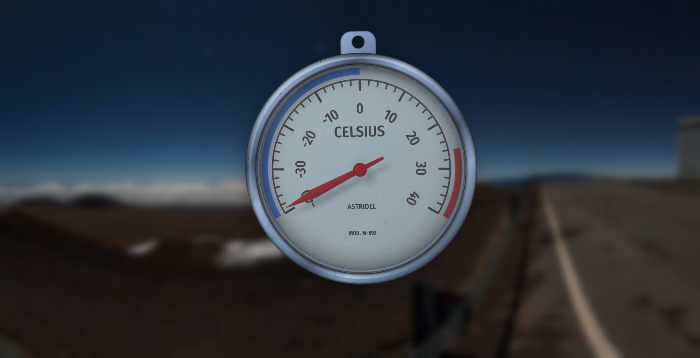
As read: -39 (°C)
